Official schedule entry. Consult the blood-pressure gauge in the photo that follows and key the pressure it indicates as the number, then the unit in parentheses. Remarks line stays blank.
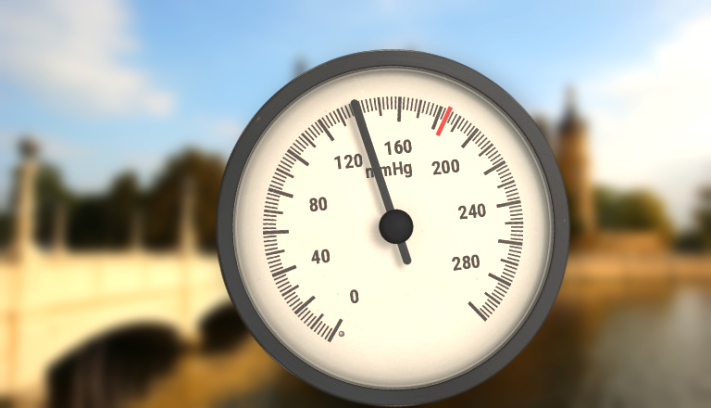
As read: 138 (mmHg)
